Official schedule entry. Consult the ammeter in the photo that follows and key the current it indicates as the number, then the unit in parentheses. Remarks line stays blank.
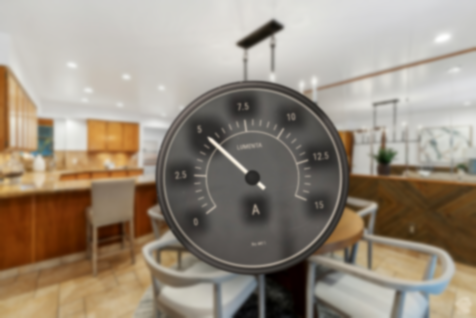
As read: 5 (A)
